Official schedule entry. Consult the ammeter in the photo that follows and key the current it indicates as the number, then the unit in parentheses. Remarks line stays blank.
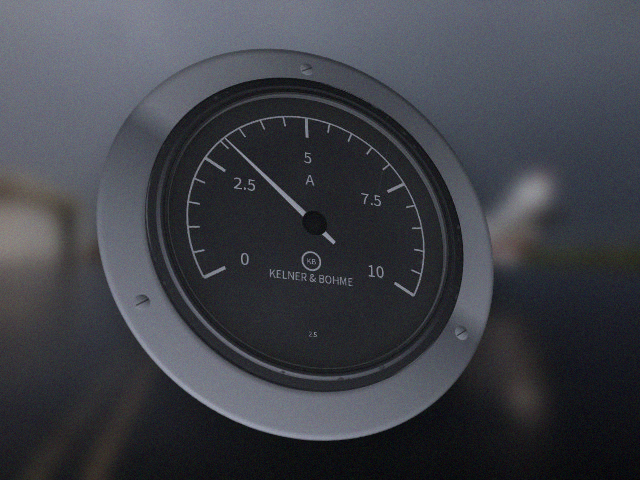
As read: 3 (A)
